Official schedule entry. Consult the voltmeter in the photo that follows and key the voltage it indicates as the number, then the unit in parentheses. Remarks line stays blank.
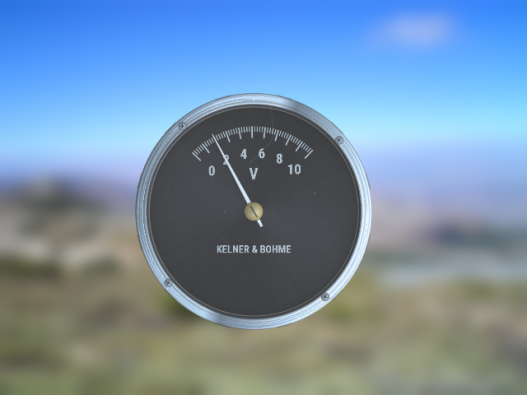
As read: 2 (V)
